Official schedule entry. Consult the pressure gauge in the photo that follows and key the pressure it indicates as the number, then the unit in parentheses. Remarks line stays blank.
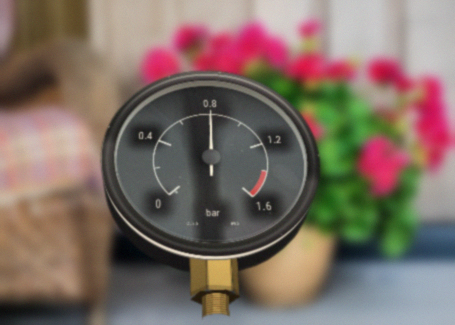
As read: 0.8 (bar)
